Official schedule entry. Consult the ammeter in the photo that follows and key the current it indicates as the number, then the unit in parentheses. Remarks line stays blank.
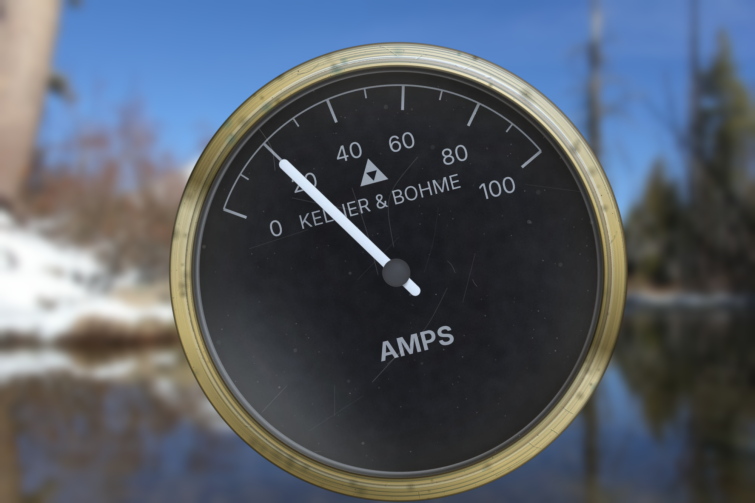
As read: 20 (A)
